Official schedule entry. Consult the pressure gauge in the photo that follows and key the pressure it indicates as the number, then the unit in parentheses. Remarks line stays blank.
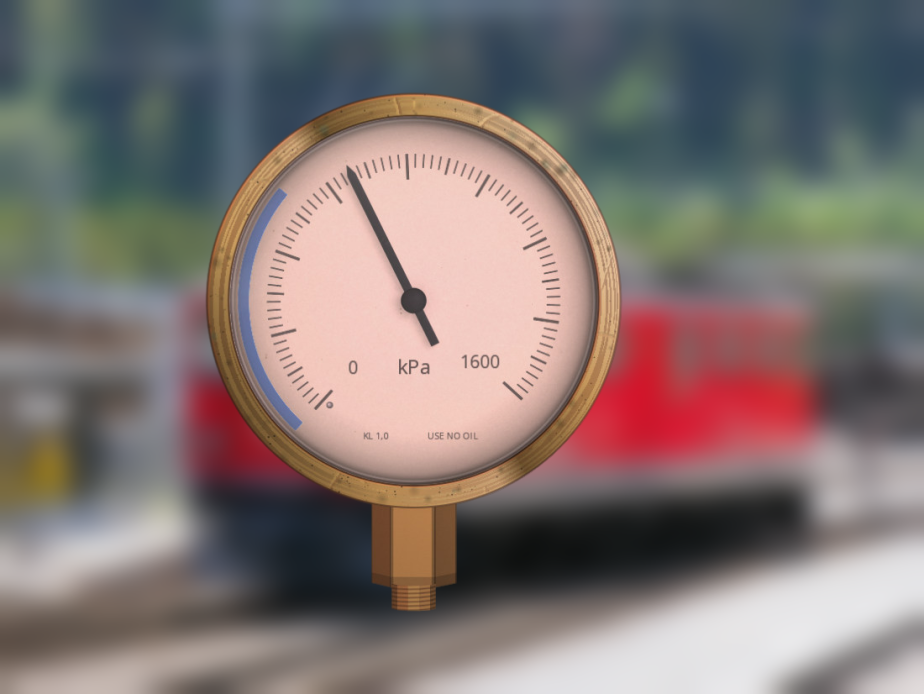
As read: 660 (kPa)
